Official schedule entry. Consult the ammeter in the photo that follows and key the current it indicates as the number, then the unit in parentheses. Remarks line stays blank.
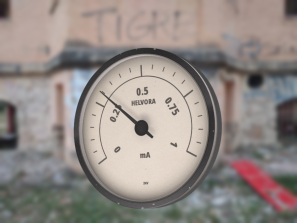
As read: 0.3 (mA)
